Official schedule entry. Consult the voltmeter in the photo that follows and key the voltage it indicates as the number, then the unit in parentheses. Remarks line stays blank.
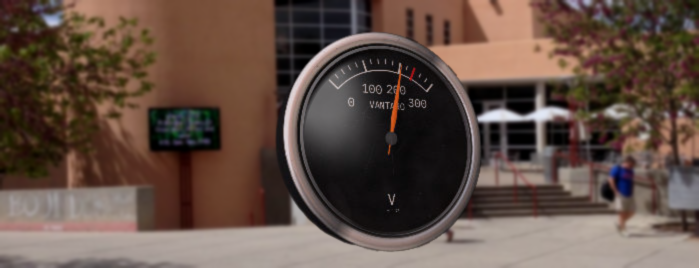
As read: 200 (V)
